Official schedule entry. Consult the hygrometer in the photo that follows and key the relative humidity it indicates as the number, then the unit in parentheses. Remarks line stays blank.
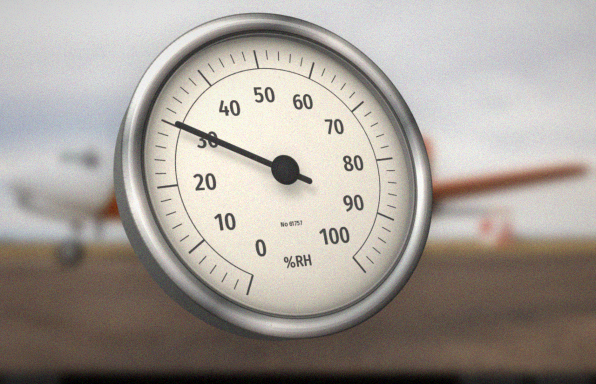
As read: 30 (%)
